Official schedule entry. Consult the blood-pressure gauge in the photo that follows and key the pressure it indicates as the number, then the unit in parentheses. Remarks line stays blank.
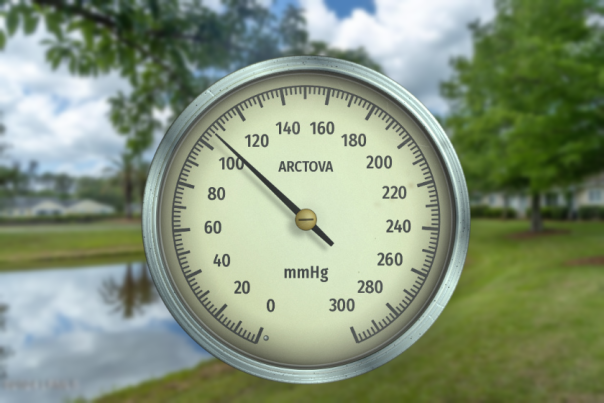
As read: 106 (mmHg)
